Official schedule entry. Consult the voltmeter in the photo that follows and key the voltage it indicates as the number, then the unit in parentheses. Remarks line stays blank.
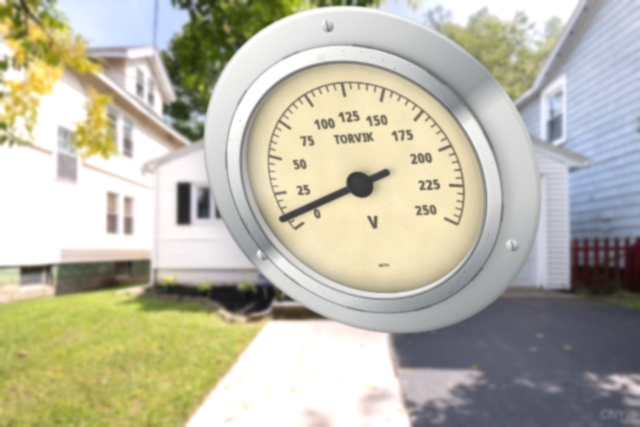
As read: 10 (V)
